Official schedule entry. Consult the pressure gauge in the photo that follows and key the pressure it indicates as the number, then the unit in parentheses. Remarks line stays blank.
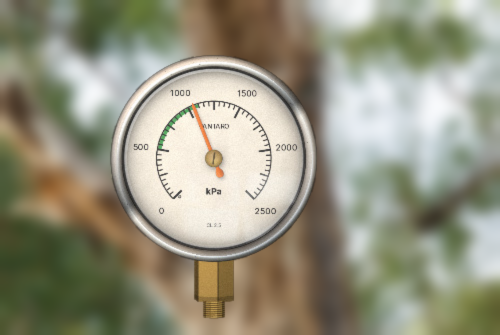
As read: 1050 (kPa)
